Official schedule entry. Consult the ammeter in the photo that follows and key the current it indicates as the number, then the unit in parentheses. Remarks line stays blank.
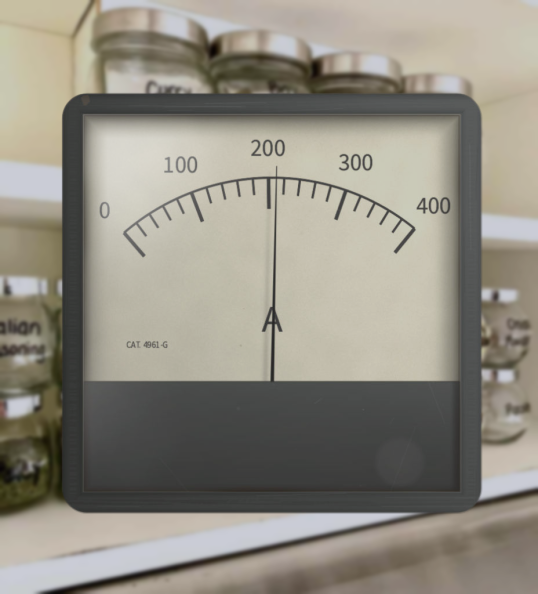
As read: 210 (A)
